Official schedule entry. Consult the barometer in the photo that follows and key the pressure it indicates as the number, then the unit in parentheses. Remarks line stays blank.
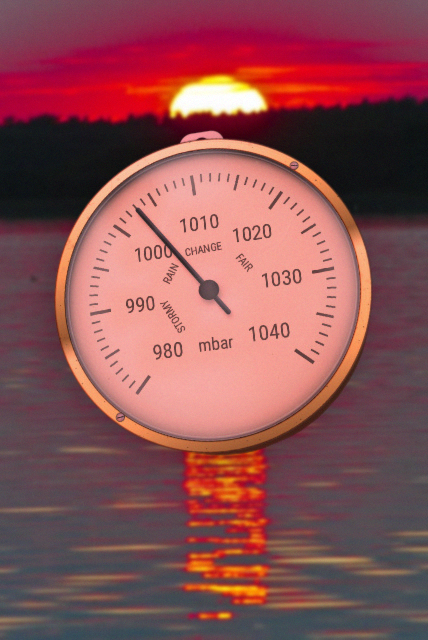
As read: 1003 (mbar)
